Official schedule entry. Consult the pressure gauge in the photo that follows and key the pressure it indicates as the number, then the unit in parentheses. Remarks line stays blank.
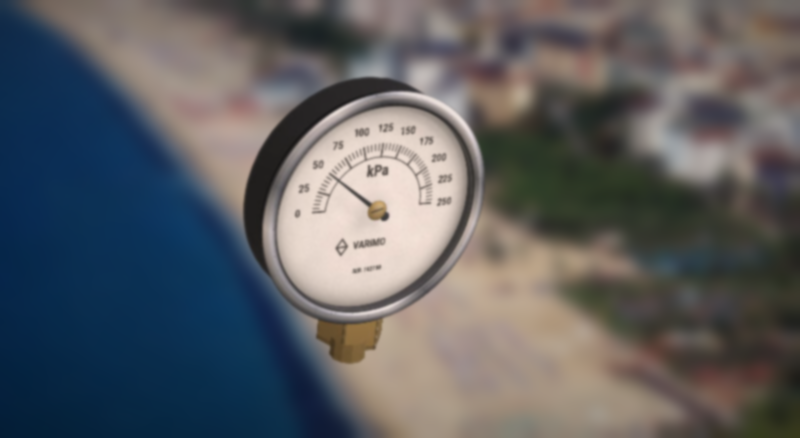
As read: 50 (kPa)
